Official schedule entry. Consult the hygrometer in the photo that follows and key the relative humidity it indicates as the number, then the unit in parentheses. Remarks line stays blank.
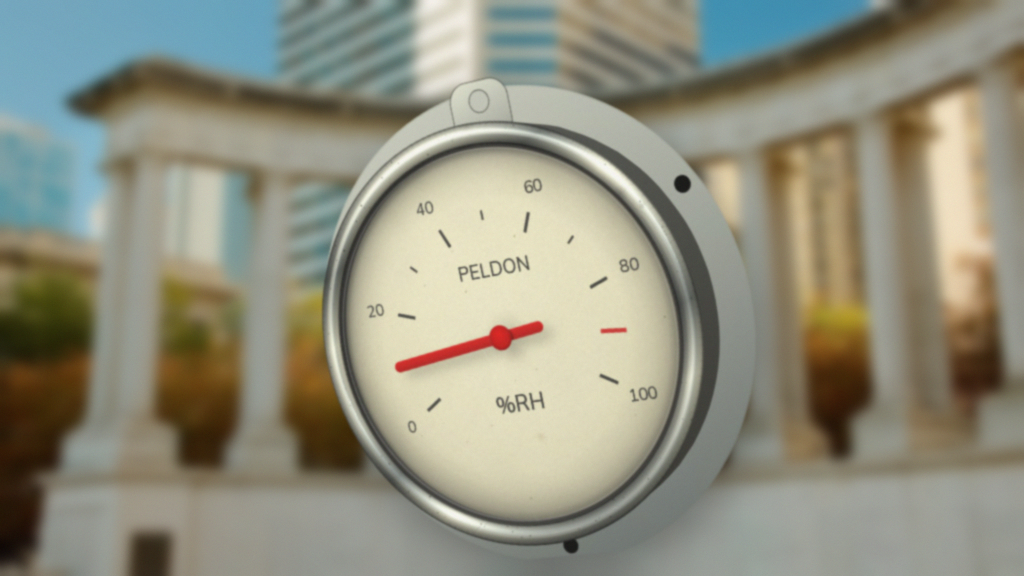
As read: 10 (%)
